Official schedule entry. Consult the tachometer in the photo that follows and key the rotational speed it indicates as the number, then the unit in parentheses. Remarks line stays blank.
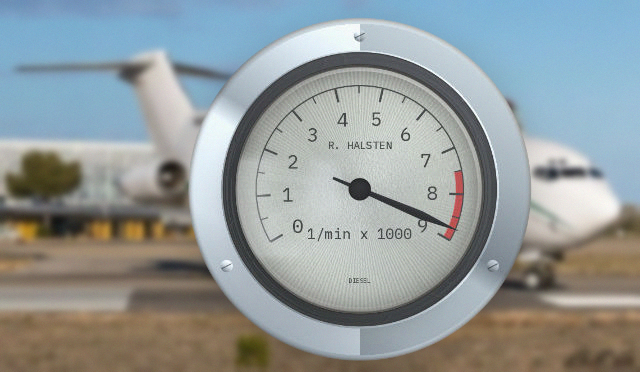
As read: 8750 (rpm)
